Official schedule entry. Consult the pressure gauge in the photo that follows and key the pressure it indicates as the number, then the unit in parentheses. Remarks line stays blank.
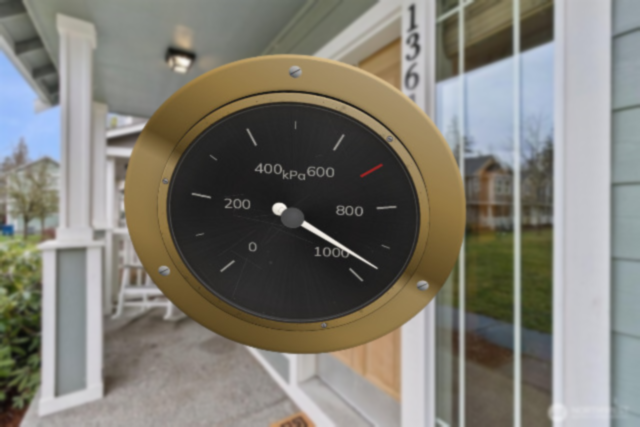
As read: 950 (kPa)
